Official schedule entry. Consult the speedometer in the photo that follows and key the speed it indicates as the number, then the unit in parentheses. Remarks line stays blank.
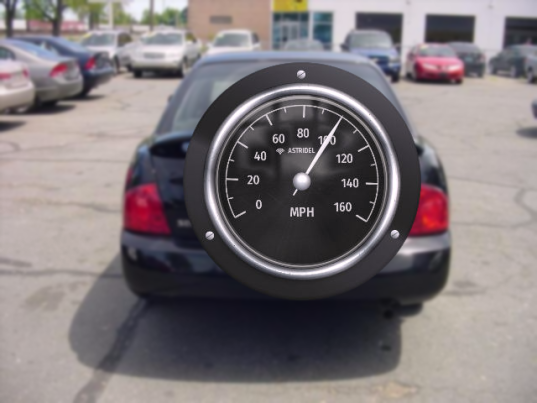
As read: 100 (mph)
